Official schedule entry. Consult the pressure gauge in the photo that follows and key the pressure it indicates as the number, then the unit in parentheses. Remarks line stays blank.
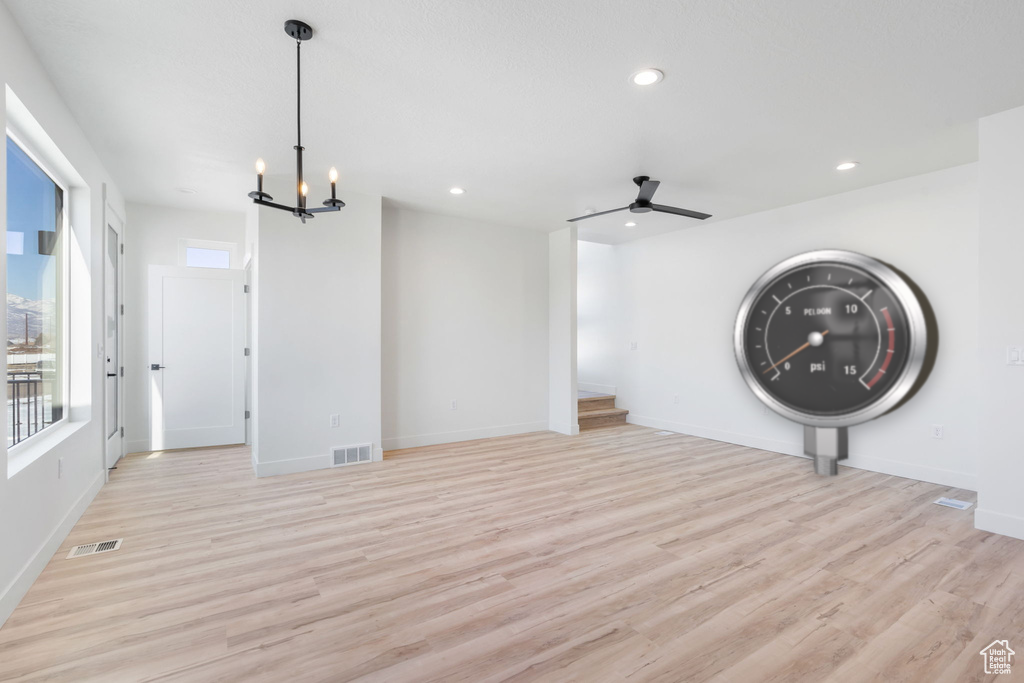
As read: 0.5 (psi)
